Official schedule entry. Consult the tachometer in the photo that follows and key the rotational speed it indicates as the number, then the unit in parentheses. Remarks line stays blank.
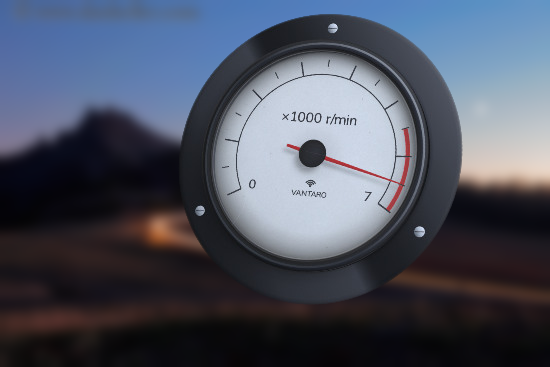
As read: 6500 (rpm)
